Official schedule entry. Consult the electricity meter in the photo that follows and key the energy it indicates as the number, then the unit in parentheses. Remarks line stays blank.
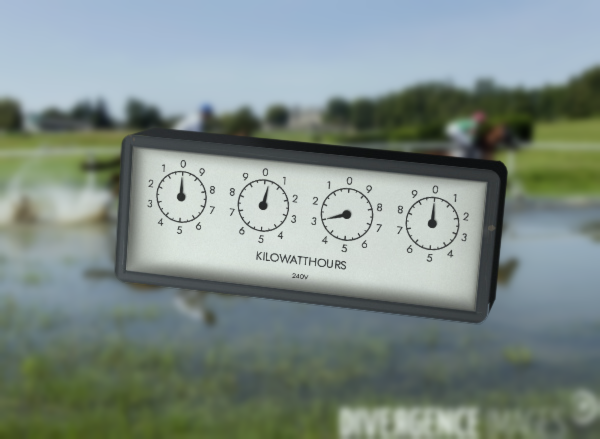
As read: 30 (kWh)
